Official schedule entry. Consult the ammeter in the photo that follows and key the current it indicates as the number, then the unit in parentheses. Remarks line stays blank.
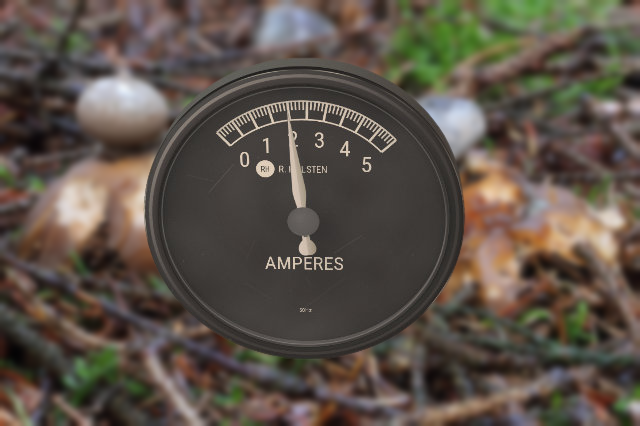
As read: 2 (A)
